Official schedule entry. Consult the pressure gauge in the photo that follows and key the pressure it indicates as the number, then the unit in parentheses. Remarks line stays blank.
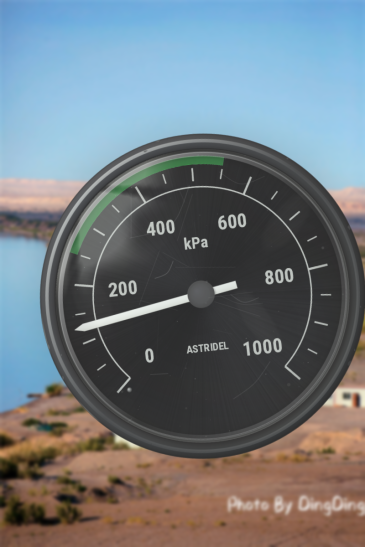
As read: 125 (kPa)
